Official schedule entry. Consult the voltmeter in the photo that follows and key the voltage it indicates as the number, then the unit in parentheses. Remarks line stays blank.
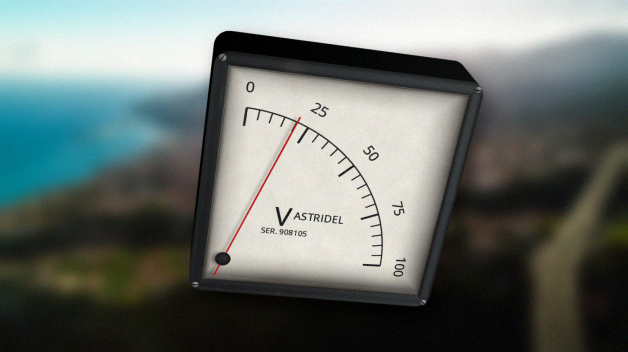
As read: 20 (V)
